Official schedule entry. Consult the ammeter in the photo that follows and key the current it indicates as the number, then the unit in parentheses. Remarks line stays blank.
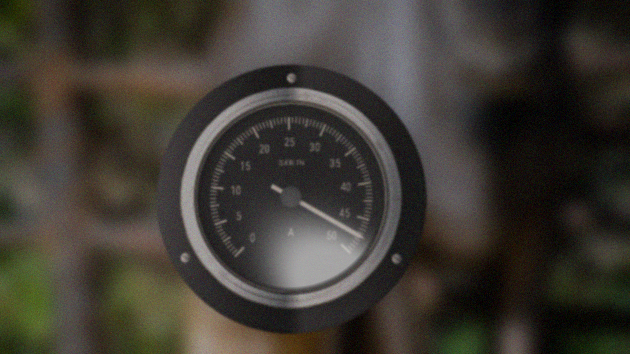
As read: 47.5 (A)
